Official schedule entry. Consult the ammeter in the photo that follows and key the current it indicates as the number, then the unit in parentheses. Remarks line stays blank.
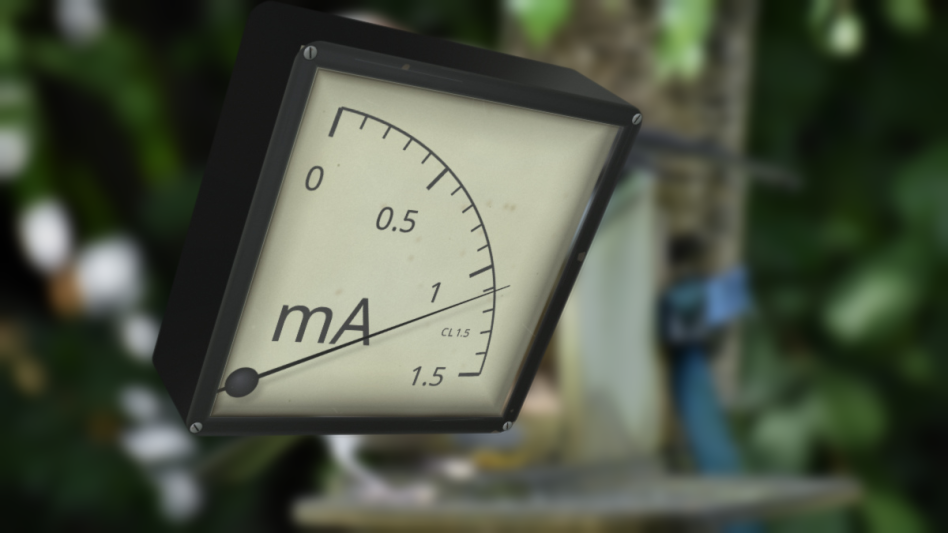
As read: 1.1 (mA)
